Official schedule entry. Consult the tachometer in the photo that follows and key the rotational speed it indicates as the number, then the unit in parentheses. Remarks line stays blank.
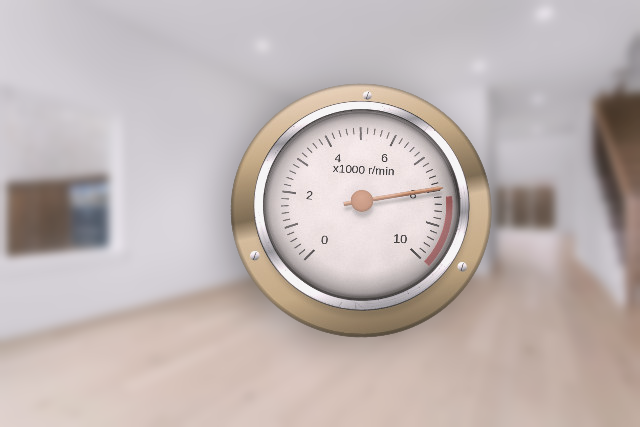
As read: 8000 (rpm)
